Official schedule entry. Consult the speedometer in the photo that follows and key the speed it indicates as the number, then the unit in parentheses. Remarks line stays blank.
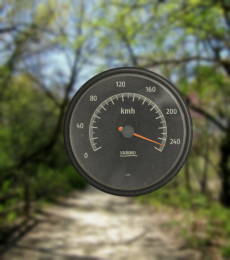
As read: 250 (km/h)
